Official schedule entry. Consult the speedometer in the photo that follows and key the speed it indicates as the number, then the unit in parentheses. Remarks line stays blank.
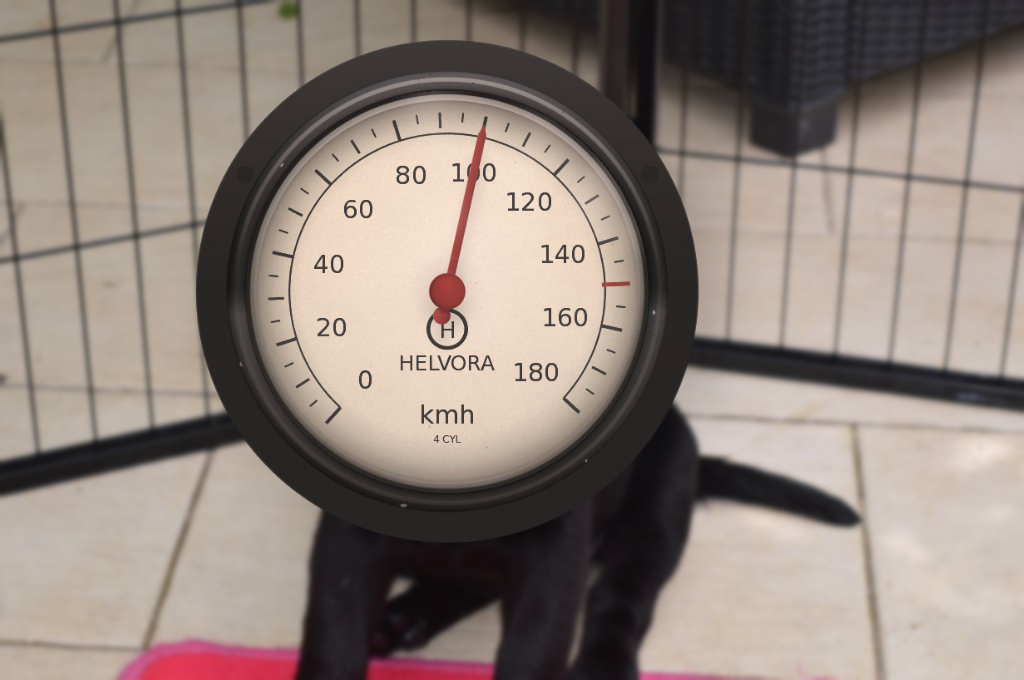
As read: 100 (km/h)
